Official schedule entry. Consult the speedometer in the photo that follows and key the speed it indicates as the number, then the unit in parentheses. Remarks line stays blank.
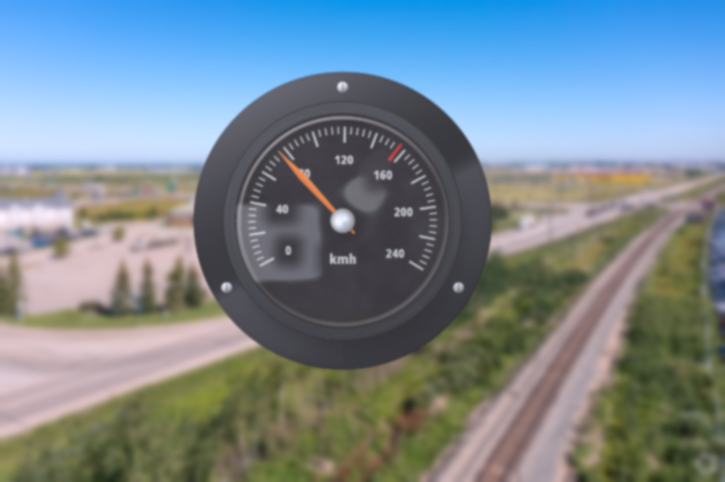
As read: 76 (km/h)
